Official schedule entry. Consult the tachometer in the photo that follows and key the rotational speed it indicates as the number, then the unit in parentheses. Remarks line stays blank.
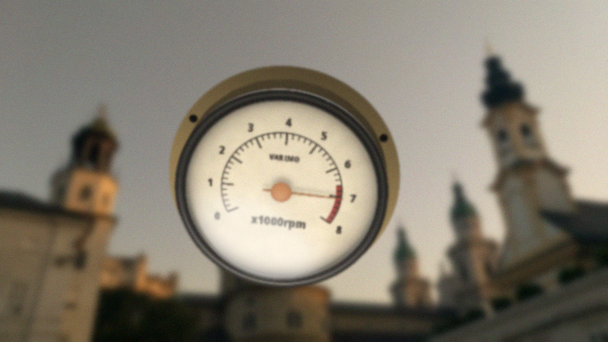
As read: 7000 (rpm)
